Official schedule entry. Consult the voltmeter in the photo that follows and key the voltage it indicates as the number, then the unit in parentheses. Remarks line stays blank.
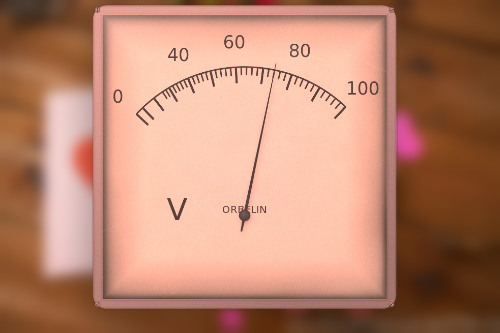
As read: 74 (V)
